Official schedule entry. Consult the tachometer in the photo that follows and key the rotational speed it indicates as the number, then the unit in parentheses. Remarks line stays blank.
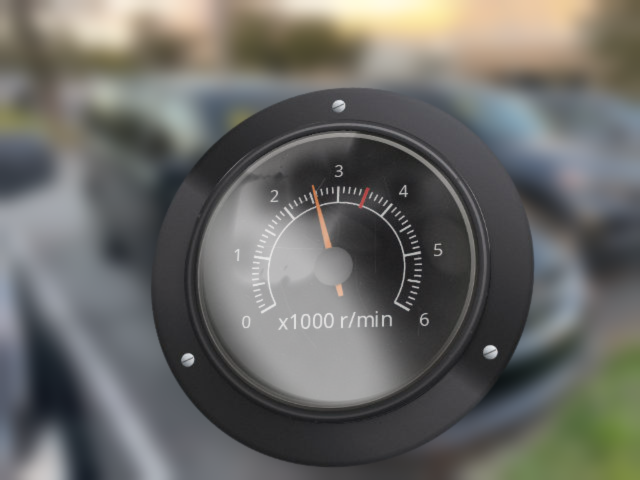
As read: 2600 (rpm)
